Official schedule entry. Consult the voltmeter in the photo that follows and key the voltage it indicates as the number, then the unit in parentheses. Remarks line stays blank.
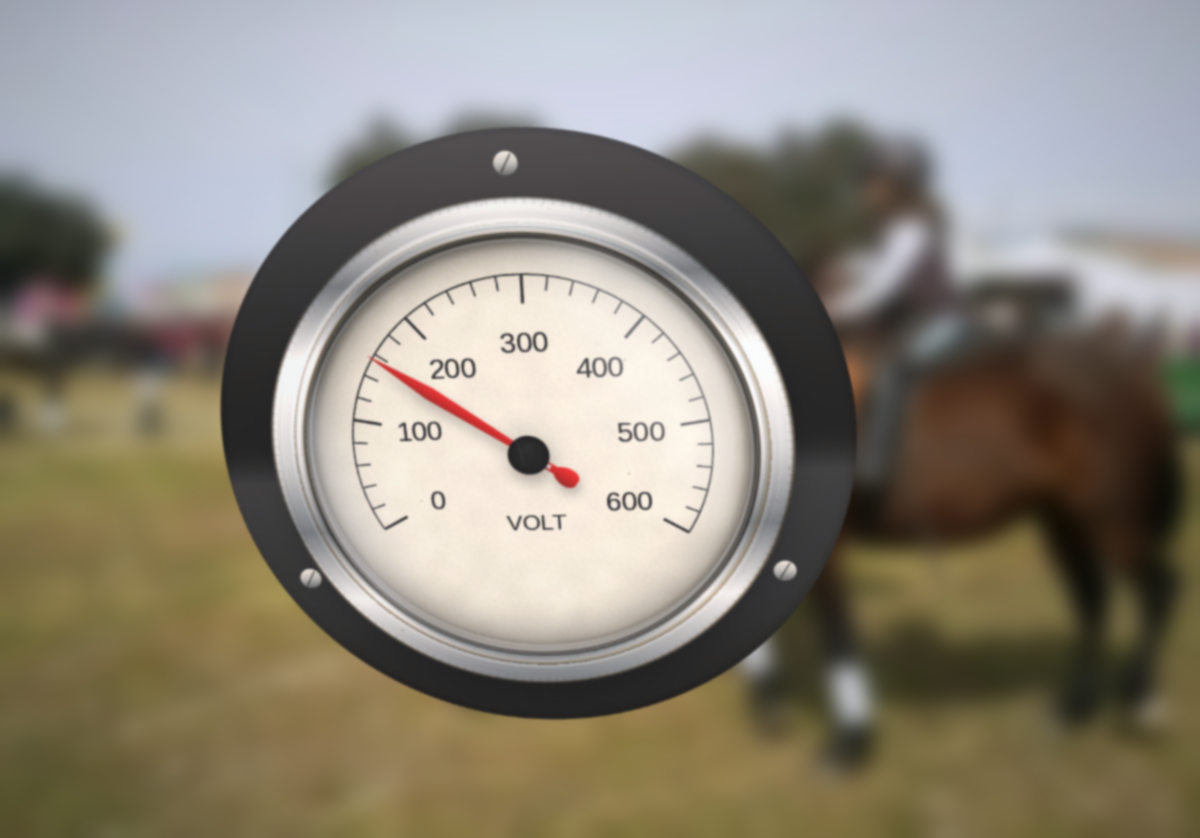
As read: 160 (V)
